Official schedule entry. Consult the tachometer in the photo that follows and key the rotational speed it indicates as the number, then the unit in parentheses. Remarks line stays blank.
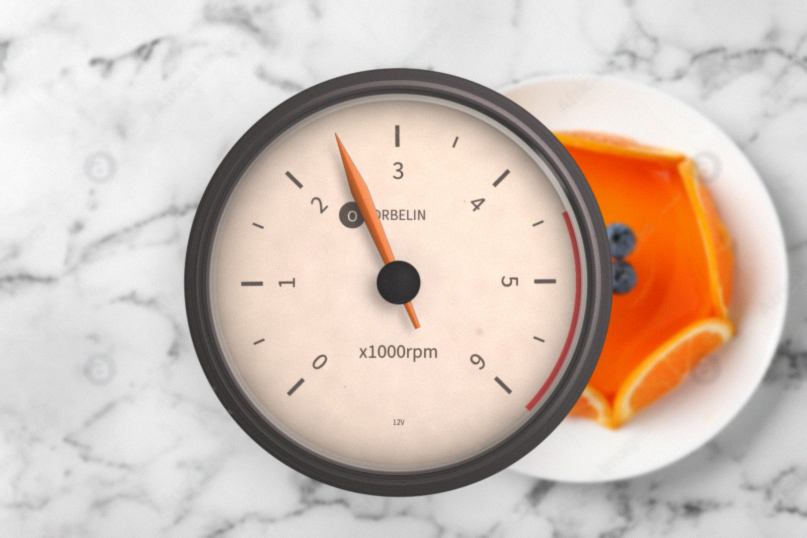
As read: 2500 (rpm)
